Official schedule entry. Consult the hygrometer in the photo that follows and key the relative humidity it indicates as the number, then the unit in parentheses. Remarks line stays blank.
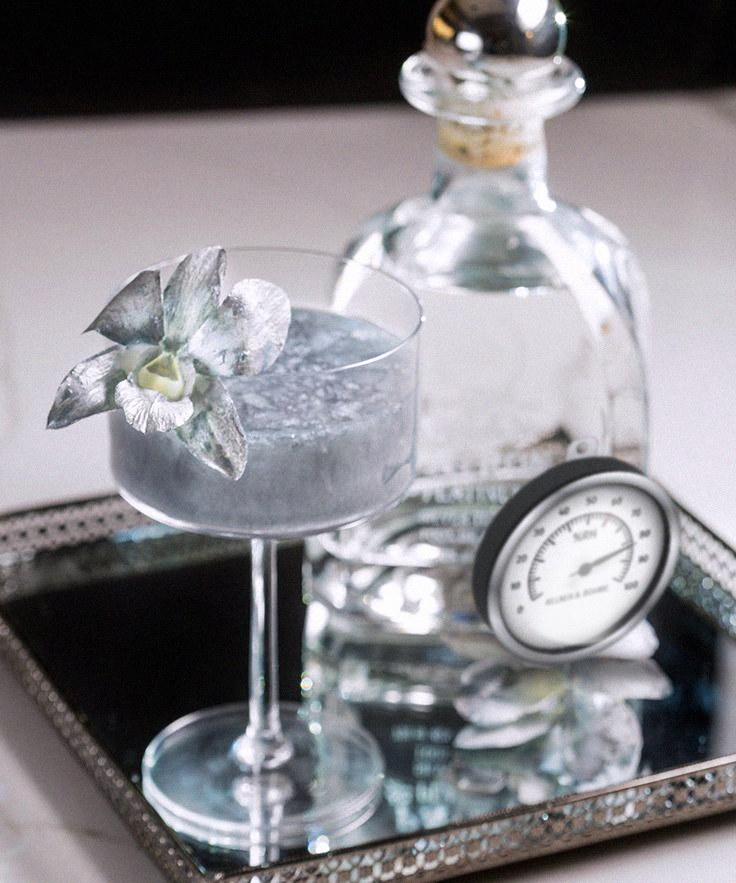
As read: 80 (%)
